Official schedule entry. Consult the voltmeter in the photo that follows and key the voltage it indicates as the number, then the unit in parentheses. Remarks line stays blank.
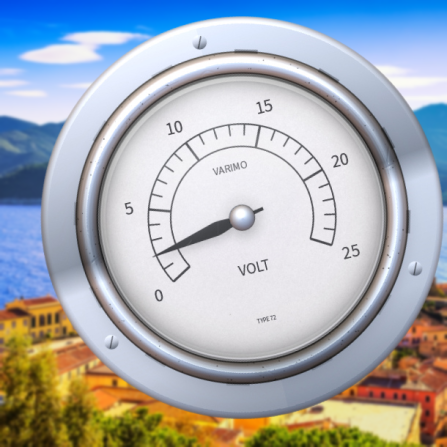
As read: 2 (V)
